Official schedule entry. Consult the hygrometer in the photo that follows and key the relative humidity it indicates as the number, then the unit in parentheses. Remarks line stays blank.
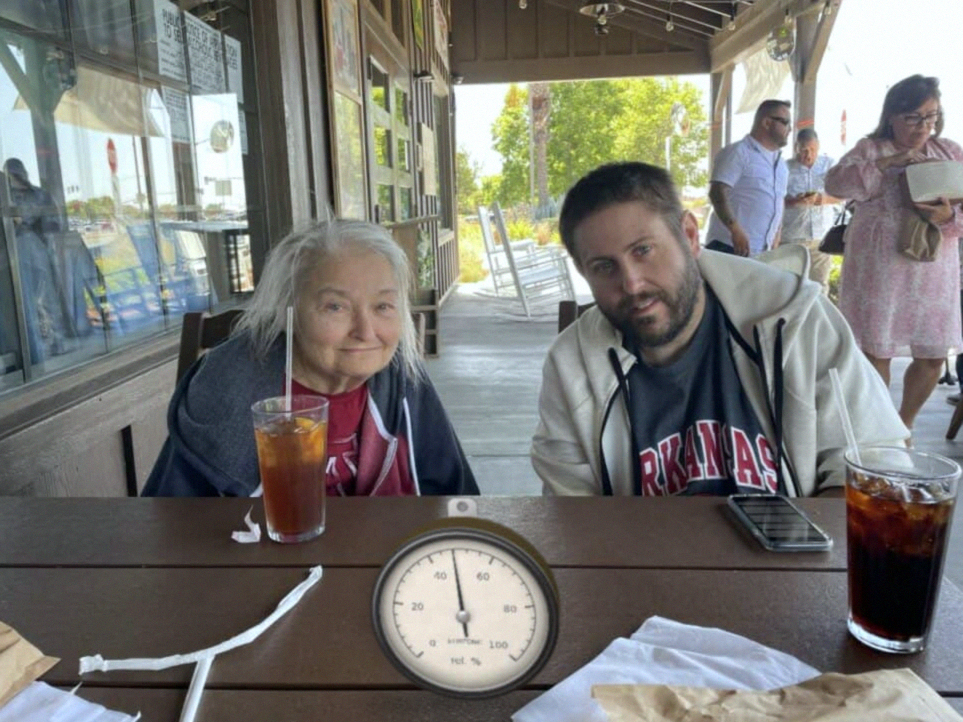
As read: 48 (%)
